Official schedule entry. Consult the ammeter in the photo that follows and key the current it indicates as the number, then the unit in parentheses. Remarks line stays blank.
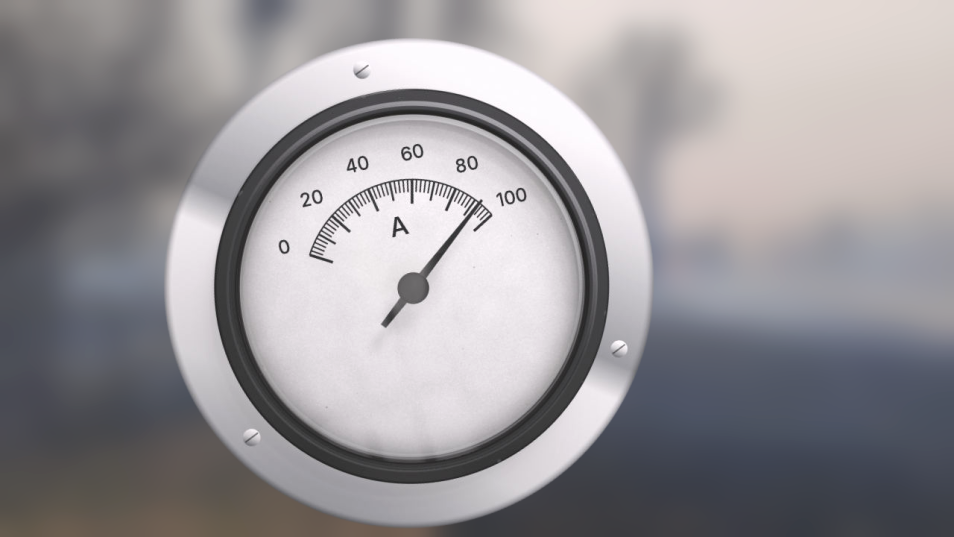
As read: 92 (A)
